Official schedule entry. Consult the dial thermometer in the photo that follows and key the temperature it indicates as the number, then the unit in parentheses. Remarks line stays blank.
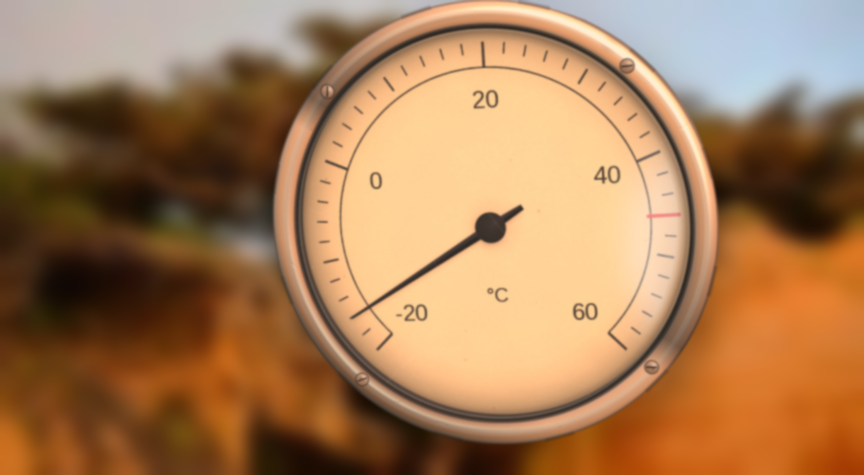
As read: -16 (°C)
